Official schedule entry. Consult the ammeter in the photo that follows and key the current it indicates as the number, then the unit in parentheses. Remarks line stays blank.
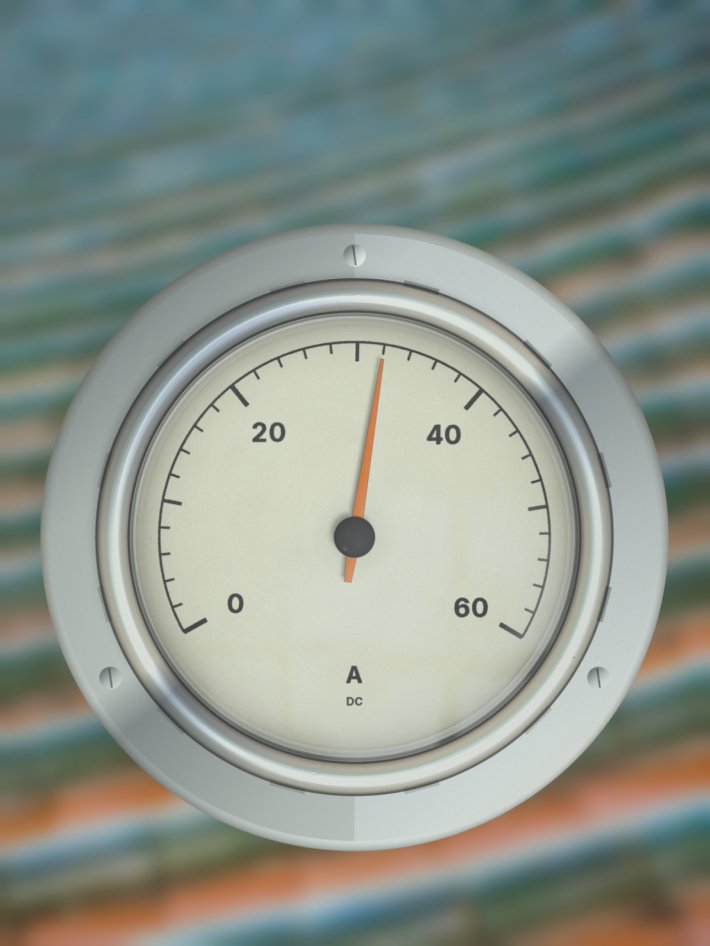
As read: 32 (A)
